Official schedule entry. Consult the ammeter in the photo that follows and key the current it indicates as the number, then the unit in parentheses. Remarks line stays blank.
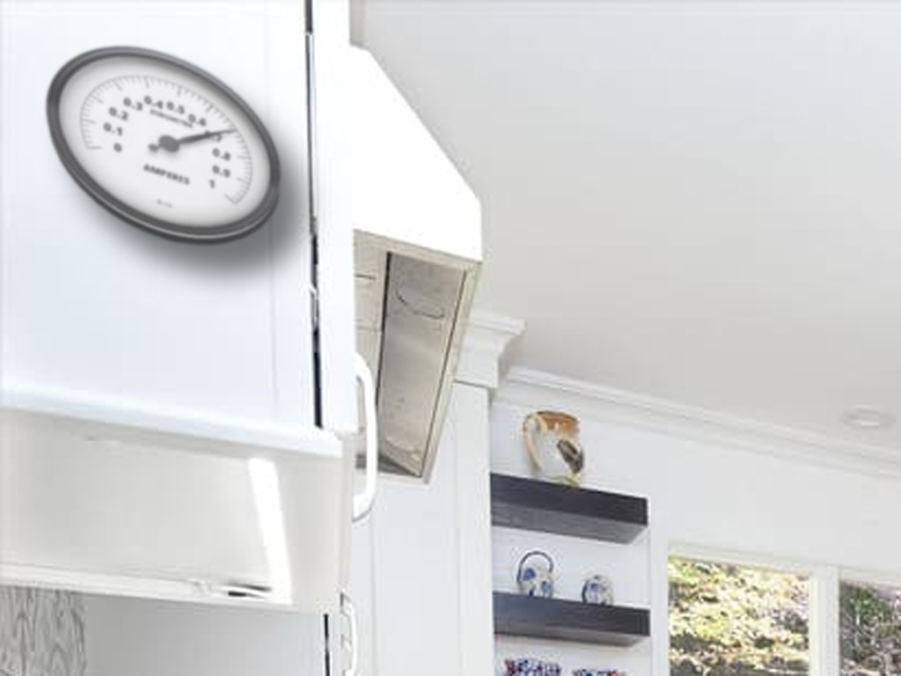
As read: 0.7 (A)
